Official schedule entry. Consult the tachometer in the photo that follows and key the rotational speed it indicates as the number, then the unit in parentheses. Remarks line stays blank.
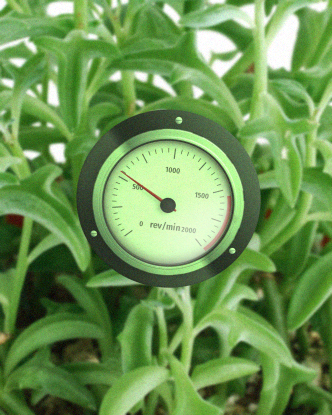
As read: 550 (rpm)
